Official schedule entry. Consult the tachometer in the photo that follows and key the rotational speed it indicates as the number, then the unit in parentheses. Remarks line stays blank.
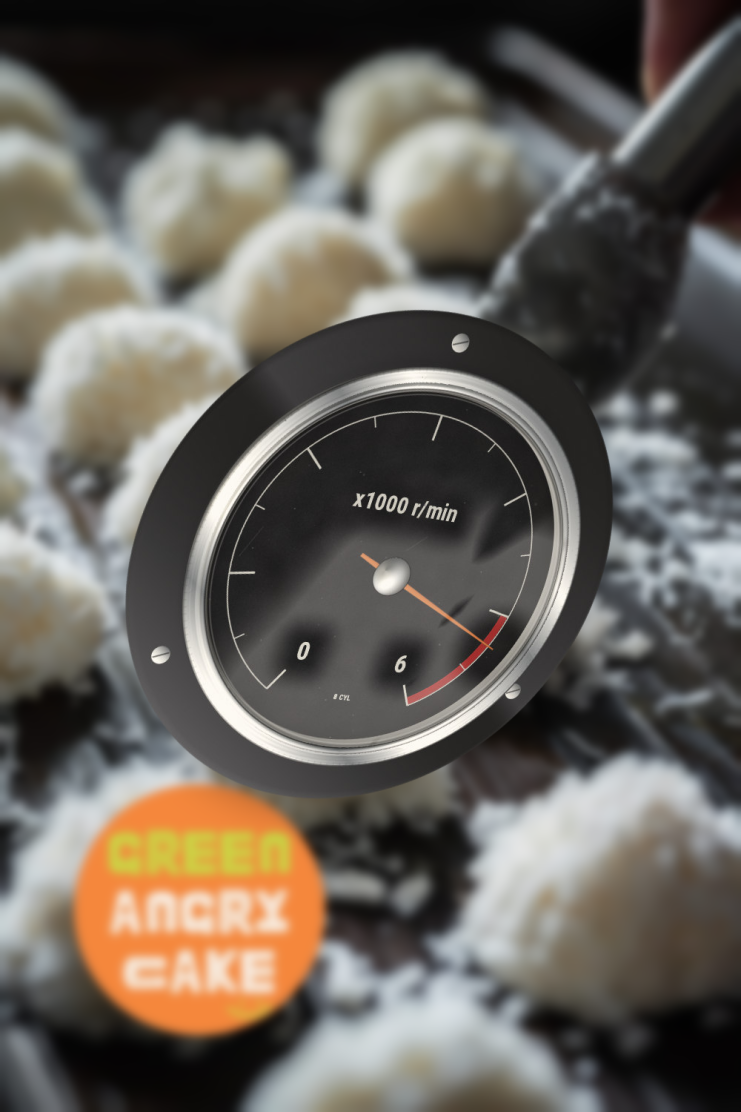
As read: 5250 (rpm)
